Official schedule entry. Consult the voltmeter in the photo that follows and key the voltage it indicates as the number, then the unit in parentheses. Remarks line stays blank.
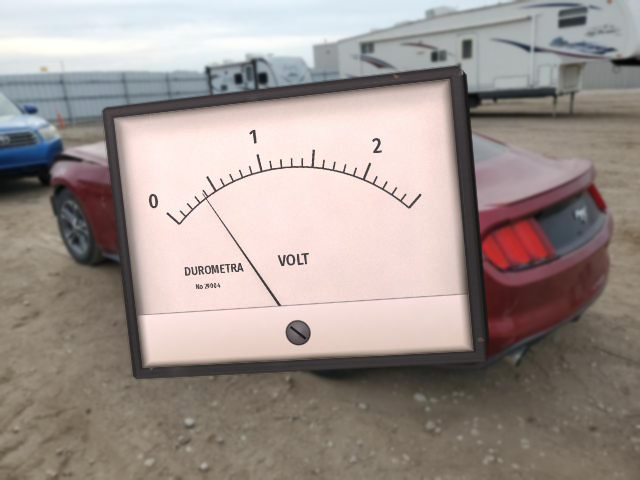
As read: 0.4 (V)
